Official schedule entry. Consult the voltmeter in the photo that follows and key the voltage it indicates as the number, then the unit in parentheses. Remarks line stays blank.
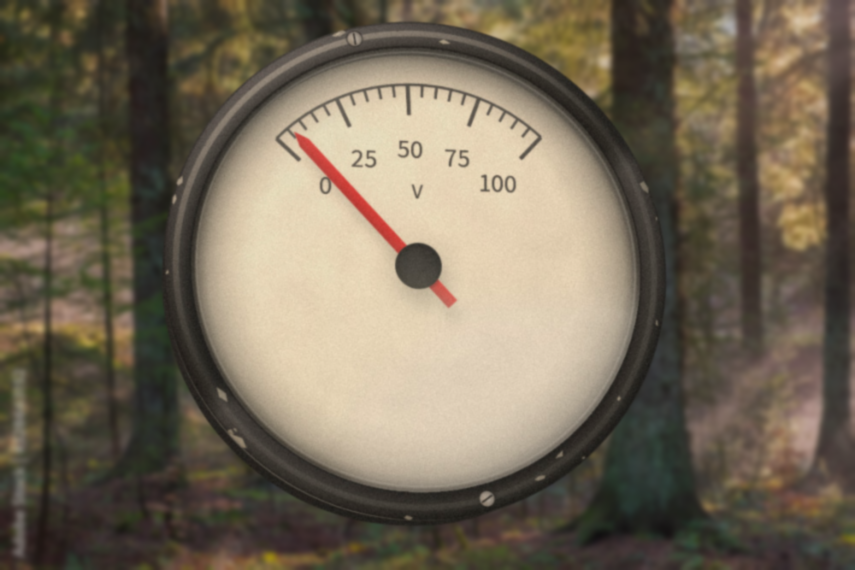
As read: 5 (V)
